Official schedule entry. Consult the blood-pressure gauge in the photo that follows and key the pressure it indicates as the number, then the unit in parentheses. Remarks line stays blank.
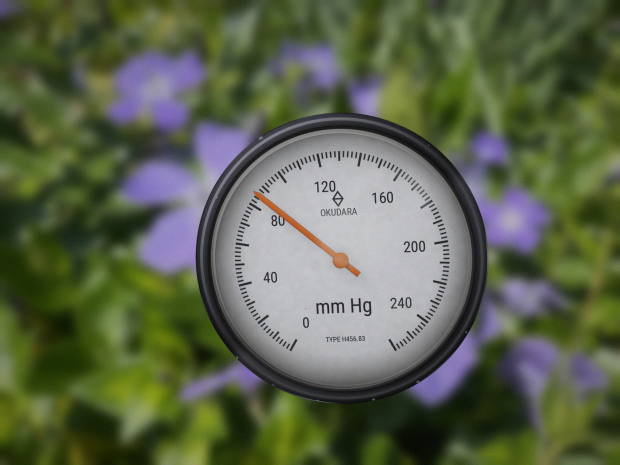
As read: 86 (mmHg)
